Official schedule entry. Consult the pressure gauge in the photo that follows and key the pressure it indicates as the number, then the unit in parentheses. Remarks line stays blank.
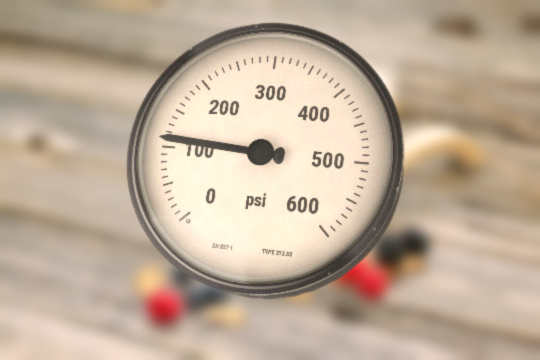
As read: 110 (psi)
